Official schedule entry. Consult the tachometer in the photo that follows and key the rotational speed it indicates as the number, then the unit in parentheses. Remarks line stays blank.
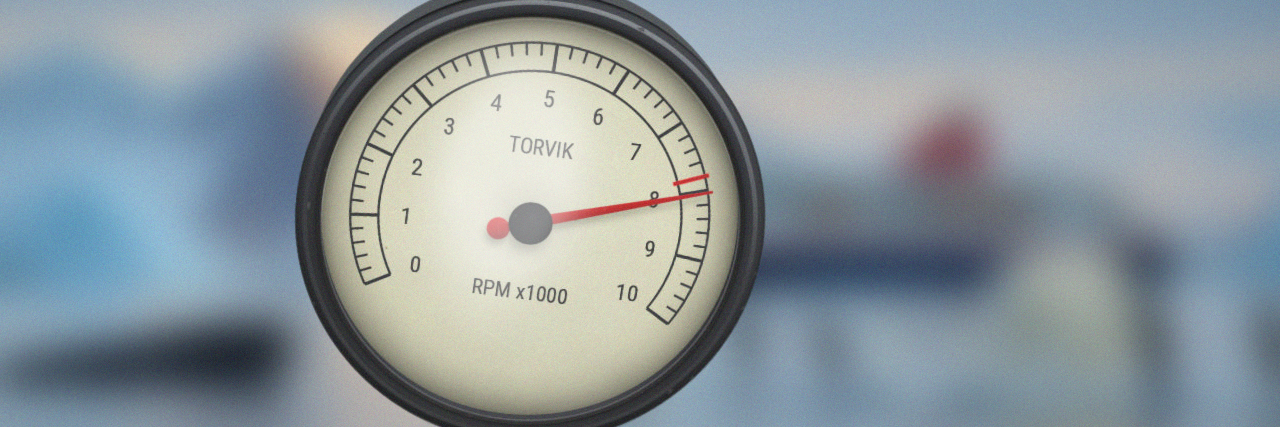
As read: 8000 (rpm)
